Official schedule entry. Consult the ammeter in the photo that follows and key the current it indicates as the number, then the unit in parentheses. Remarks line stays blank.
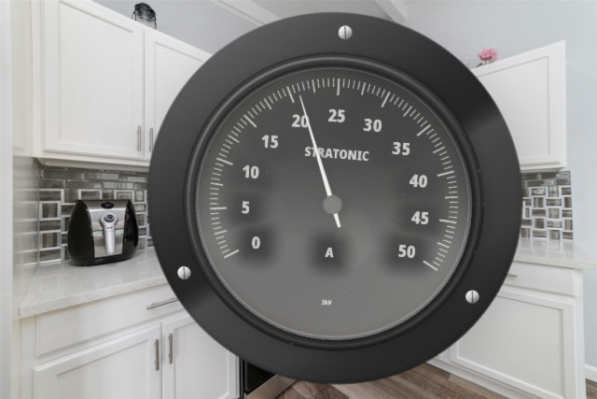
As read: 21 (A)
